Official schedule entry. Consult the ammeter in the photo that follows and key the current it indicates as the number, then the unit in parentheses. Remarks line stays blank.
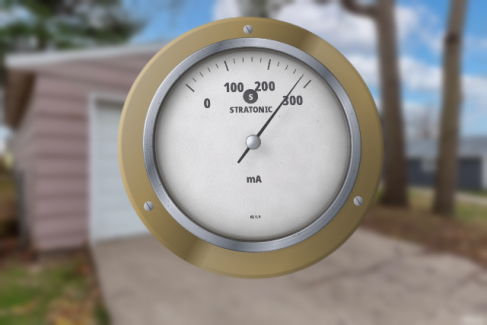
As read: 280 (mA)
